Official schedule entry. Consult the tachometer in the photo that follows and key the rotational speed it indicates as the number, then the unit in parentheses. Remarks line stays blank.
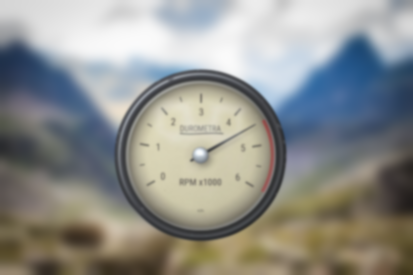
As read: 4500 (rpm)
